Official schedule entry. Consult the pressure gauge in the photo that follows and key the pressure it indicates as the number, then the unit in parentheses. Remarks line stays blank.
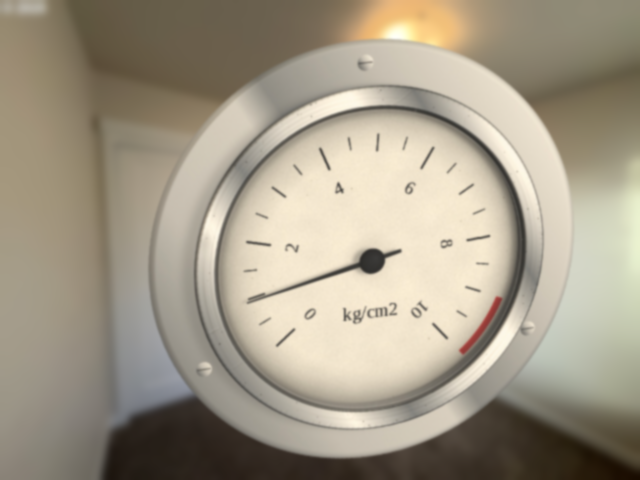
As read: 1 (kg/cm²)
